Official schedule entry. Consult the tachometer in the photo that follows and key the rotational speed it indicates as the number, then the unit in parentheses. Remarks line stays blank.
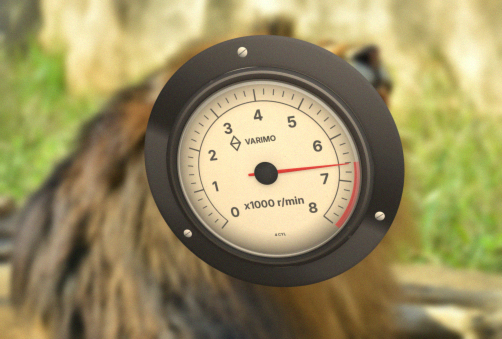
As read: 6600 (rpm)
